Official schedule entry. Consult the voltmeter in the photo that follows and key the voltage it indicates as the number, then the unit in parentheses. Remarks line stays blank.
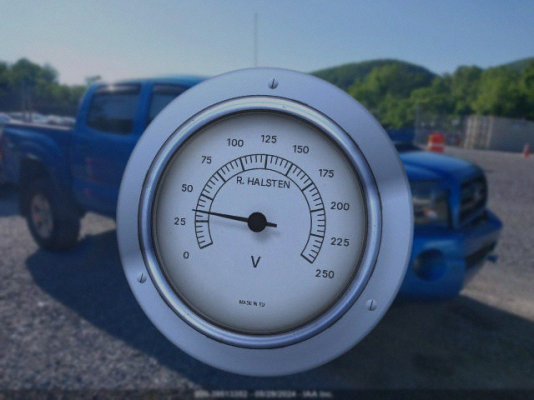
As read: 35 (V)
